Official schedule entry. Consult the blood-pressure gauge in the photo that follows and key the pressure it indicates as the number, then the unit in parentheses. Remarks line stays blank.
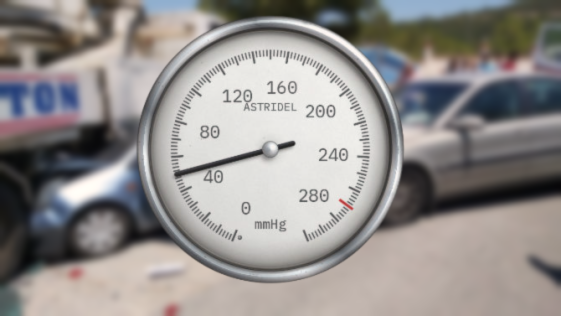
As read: 50 (mmHg)
